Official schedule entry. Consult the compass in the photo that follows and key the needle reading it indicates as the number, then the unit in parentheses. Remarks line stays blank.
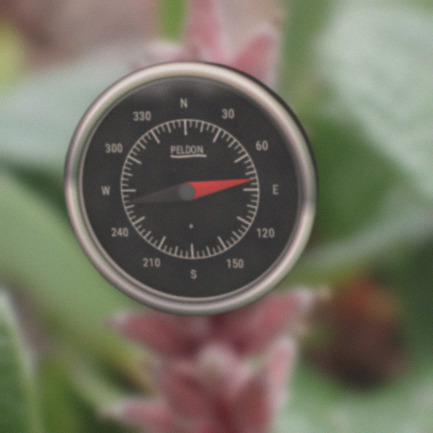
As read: 80 (°)
